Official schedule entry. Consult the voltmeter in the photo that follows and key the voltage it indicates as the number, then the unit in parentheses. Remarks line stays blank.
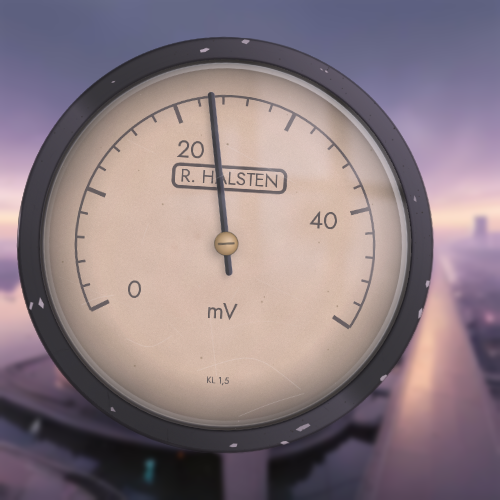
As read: 23 (mV)
